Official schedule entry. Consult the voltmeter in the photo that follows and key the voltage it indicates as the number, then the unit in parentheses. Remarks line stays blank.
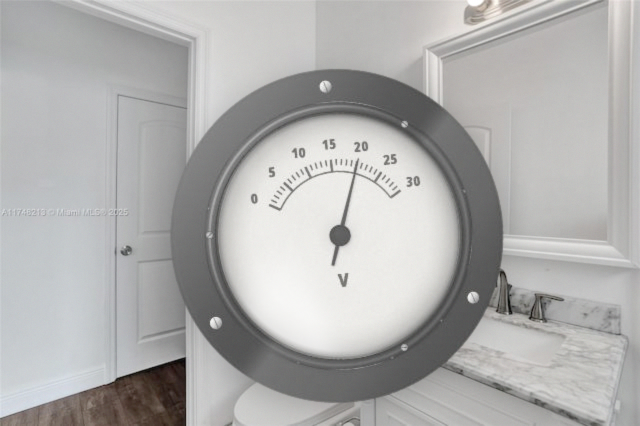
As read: 20 (V)
